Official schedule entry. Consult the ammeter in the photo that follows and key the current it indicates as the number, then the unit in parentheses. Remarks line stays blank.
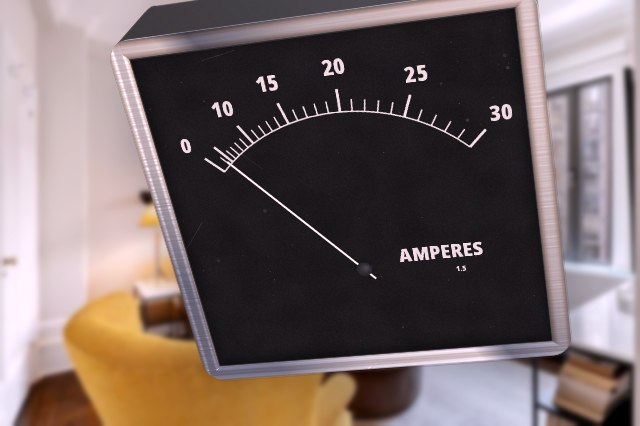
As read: 5 (A)
